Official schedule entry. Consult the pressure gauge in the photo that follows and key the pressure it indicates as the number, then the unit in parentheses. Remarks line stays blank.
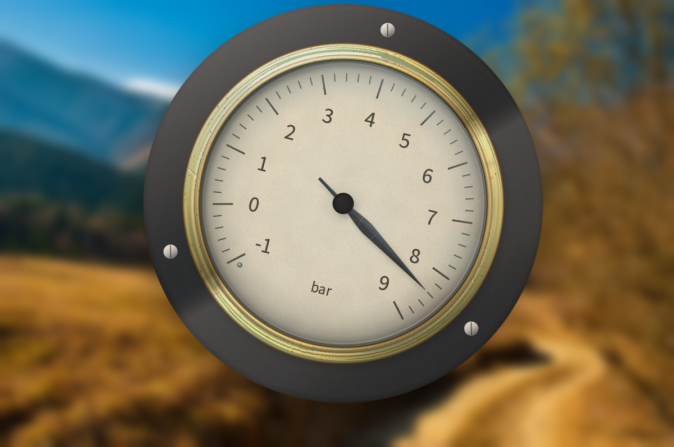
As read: 8.4 (bar)
